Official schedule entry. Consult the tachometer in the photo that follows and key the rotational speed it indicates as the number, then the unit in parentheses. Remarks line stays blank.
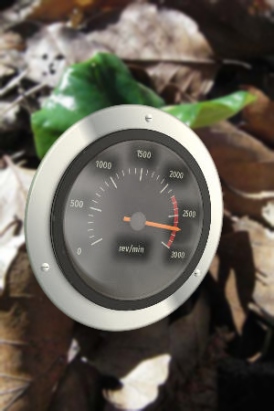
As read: 2700 (rpm)
